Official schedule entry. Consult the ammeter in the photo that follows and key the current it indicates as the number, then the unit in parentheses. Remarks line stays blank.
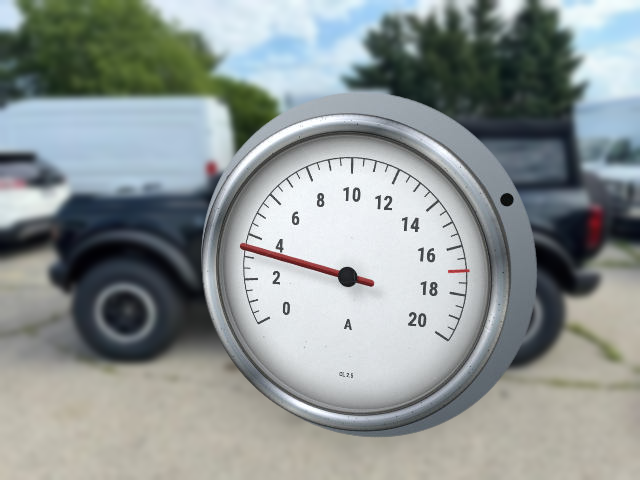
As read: 3.5 (A)
